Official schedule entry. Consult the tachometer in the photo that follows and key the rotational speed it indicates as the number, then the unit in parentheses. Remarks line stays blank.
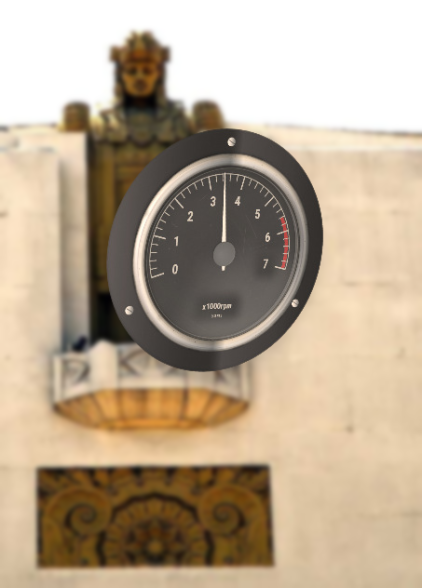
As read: 3400 (rpm)
